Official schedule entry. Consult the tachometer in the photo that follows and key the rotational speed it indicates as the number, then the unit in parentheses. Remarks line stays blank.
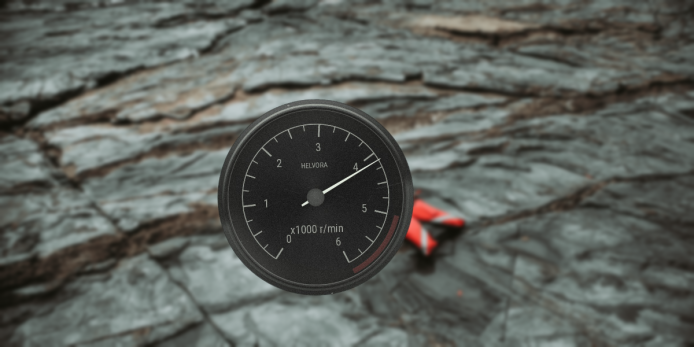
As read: 4125 (rpm)
